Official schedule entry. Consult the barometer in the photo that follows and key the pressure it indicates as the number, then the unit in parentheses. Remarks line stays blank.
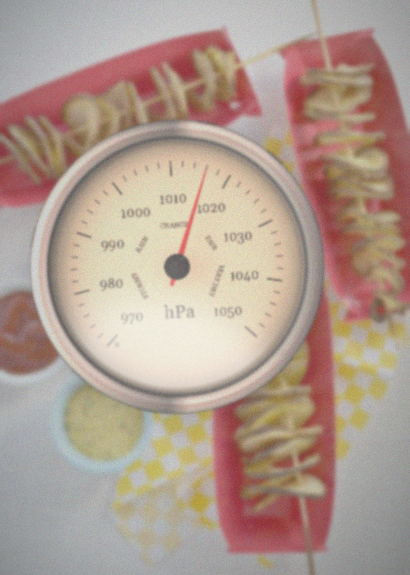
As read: 1016 (hPa)
